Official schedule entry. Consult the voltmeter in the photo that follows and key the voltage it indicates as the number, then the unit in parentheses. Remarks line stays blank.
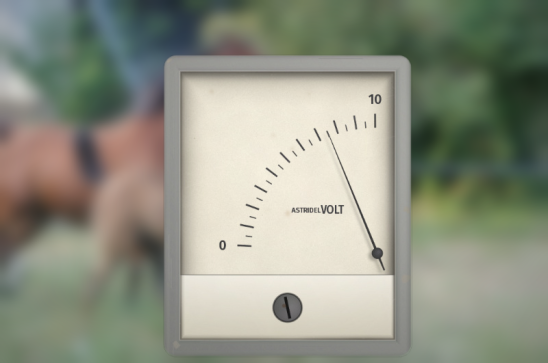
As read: 7.5 (V)
